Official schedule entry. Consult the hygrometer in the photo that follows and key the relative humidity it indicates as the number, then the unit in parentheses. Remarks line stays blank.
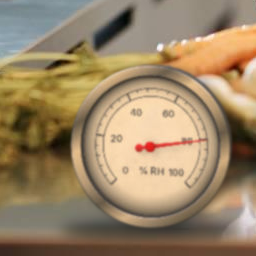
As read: 80 (%)
